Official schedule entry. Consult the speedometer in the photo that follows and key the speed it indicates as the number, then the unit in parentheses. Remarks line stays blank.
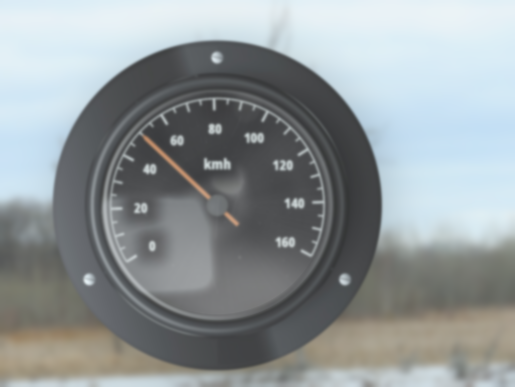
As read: 50 (km/h)
